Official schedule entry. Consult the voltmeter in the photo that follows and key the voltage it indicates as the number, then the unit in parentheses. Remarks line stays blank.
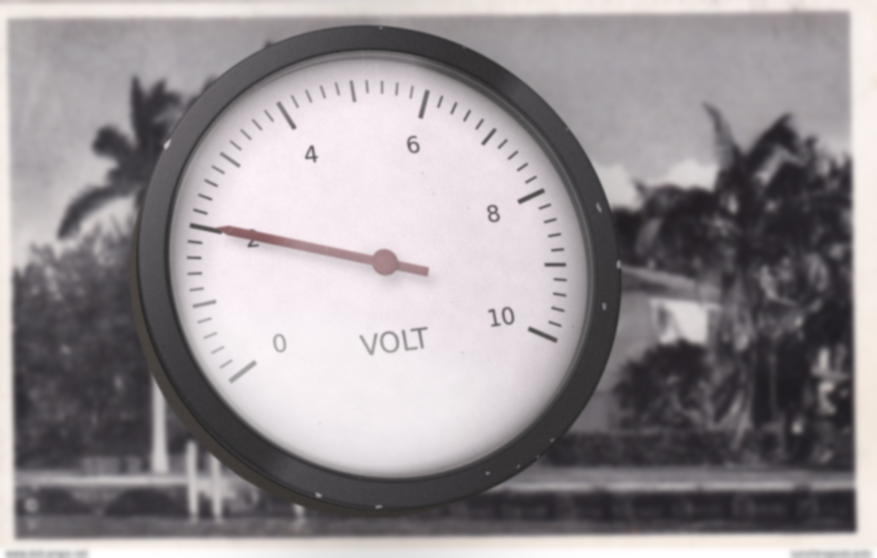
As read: 2 (V)
